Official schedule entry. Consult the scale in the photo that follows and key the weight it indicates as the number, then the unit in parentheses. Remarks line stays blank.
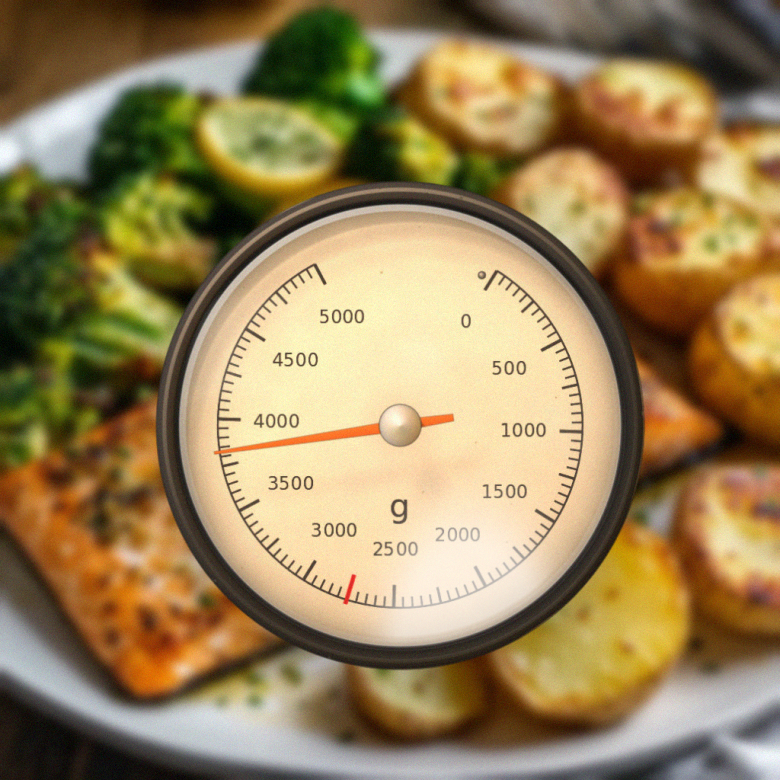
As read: 3825 (g)
